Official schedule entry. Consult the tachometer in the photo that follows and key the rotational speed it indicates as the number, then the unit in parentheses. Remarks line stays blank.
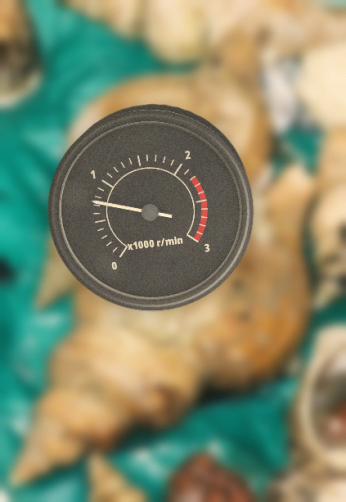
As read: 750 (rpm)
